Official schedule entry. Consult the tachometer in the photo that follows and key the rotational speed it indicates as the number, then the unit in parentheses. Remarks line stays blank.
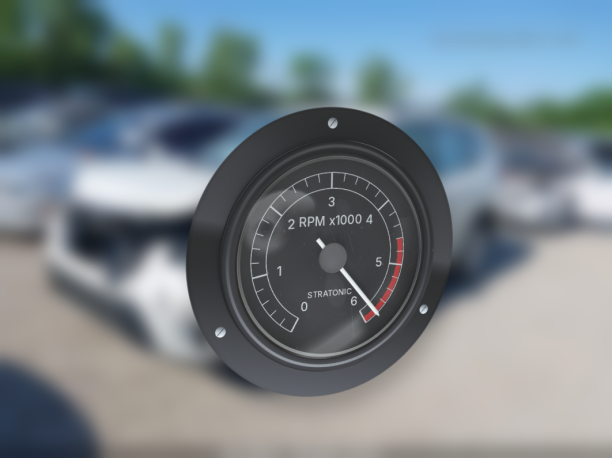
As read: 5800 (rpm)
